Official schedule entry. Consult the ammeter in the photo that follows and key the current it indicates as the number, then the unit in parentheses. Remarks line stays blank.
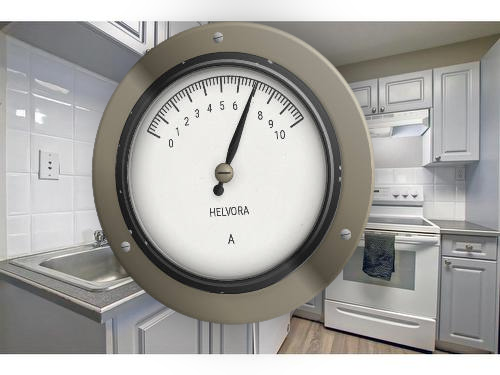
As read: 7 (A)
